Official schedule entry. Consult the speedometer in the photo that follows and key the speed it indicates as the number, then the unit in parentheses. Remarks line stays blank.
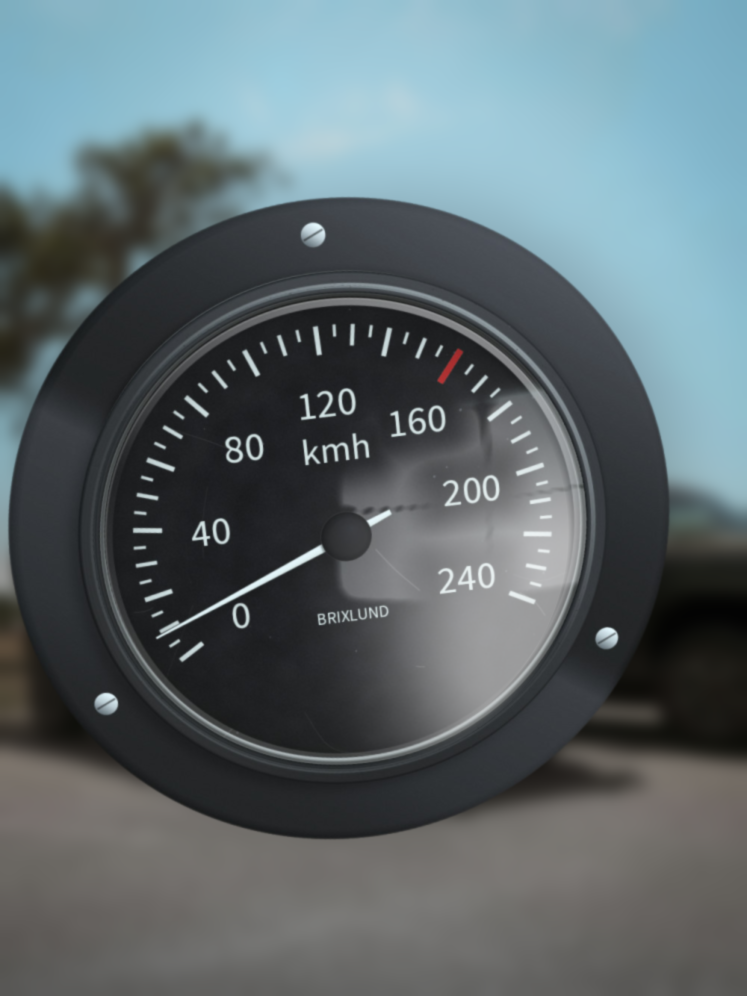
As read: 10 (km/h)
